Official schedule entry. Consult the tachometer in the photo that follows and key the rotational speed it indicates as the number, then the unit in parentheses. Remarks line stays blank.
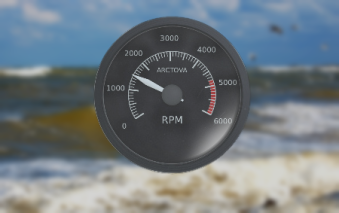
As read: 1500 (rpm)
